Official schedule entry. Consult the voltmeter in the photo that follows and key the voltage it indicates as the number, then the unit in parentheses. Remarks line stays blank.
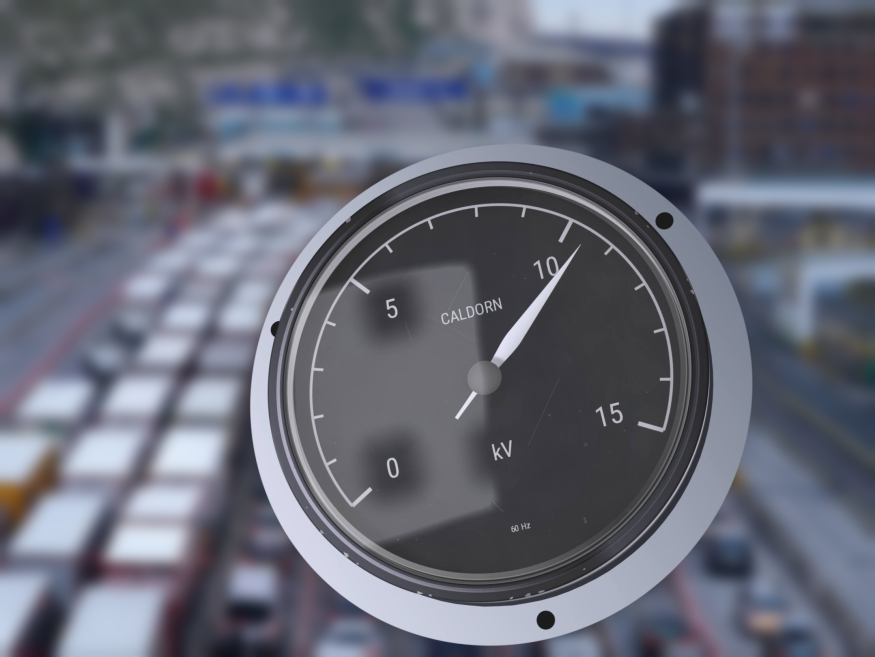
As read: 10.5 (kV)
